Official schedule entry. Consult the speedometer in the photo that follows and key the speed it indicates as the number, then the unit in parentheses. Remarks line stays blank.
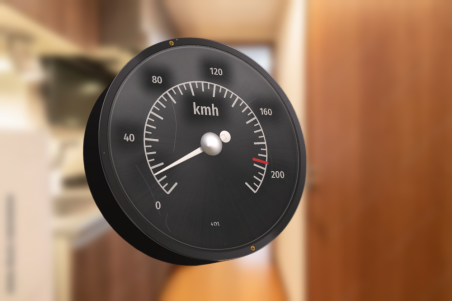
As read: 15 (km/h)
